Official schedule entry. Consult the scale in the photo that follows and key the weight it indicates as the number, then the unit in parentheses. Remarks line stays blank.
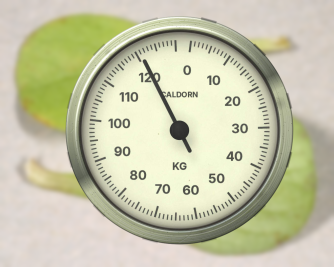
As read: 121 (kg)
